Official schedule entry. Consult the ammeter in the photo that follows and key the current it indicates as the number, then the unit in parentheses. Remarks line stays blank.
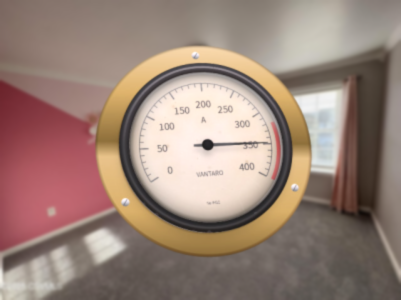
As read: 350 (A)
